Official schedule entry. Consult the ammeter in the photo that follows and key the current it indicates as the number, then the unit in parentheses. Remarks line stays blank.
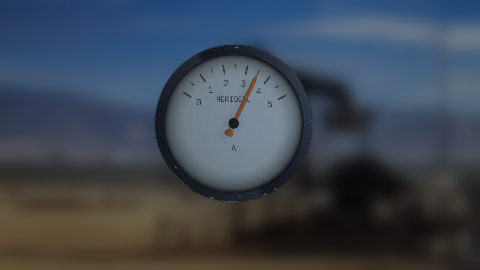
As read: 3.5 (A)
